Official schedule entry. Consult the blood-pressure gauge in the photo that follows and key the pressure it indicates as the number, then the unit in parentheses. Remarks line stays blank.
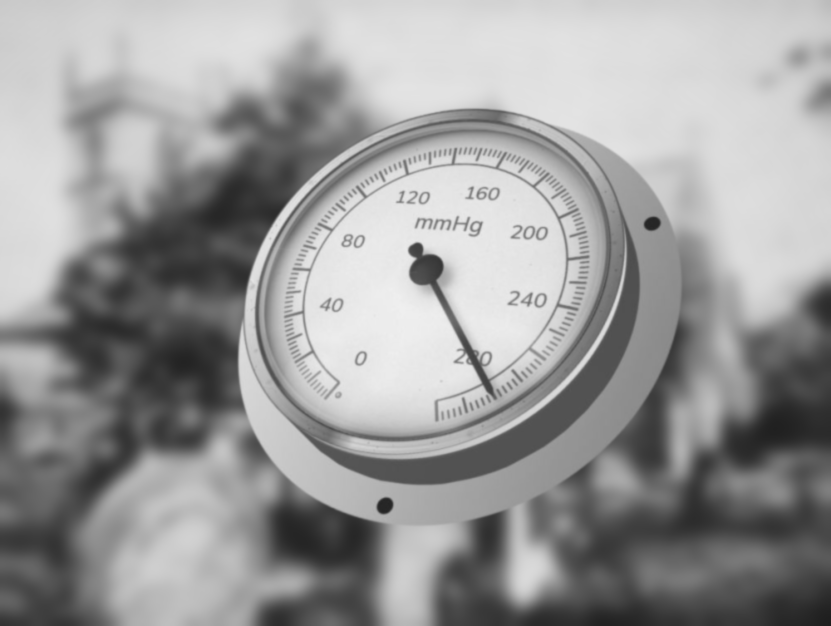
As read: 280 (mmHg)
